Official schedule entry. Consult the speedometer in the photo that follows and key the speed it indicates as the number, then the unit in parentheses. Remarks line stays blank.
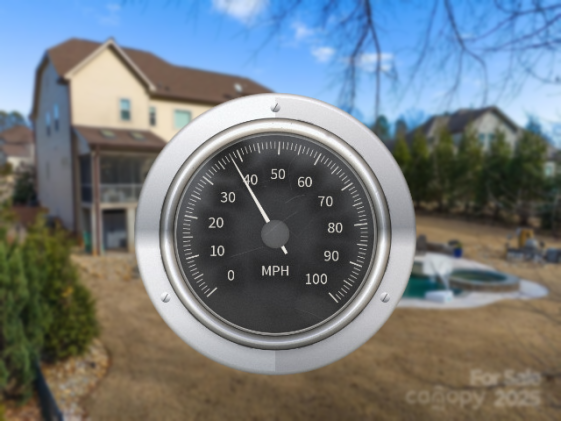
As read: 38 (mph)
